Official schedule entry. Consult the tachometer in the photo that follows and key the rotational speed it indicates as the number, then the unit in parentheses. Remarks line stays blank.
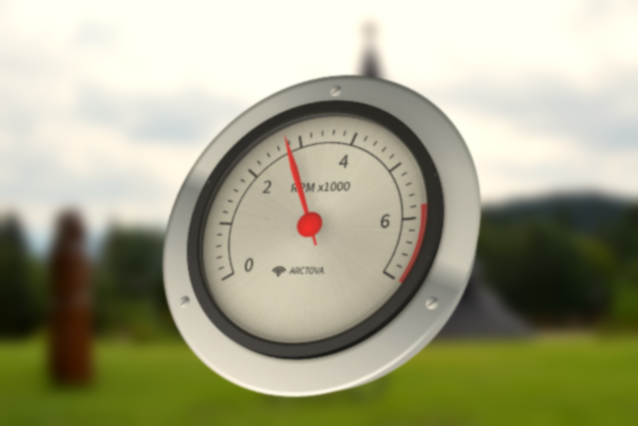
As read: 2800 (rpm)
